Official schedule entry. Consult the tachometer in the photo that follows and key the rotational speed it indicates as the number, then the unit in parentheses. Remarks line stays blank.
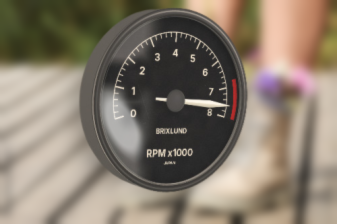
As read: 7600 (rpm)
